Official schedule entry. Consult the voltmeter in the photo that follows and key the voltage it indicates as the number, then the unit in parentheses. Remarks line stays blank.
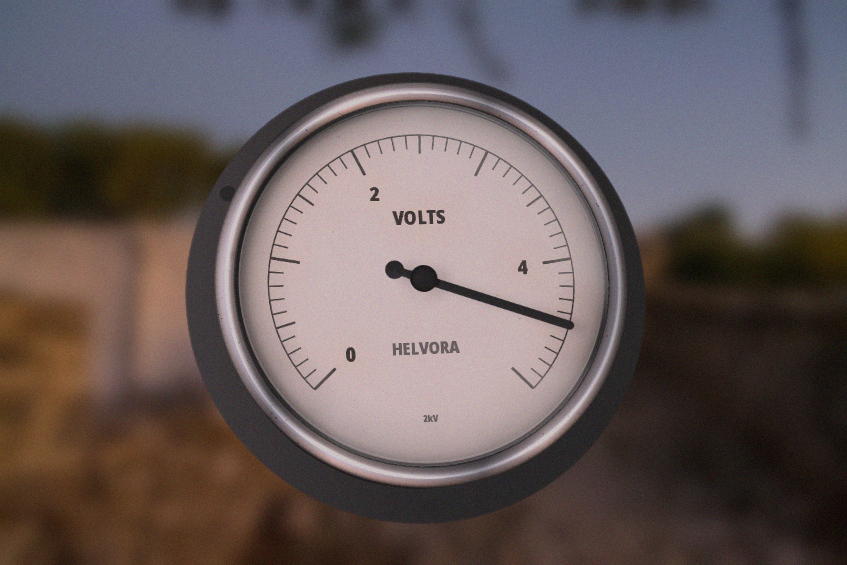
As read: 4.5 (V)
